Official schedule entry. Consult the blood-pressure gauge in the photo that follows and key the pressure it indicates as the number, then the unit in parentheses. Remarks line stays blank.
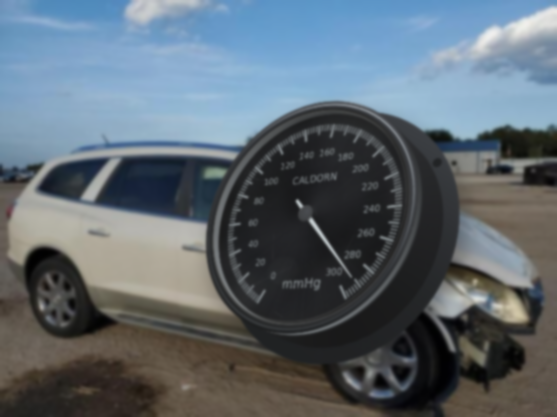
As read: 290 (mmHg)
